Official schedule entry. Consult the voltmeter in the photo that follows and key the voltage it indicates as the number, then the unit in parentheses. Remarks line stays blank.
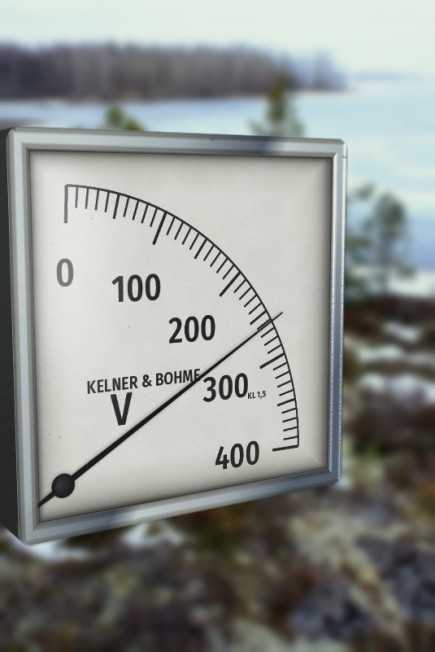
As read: 260 (V)
